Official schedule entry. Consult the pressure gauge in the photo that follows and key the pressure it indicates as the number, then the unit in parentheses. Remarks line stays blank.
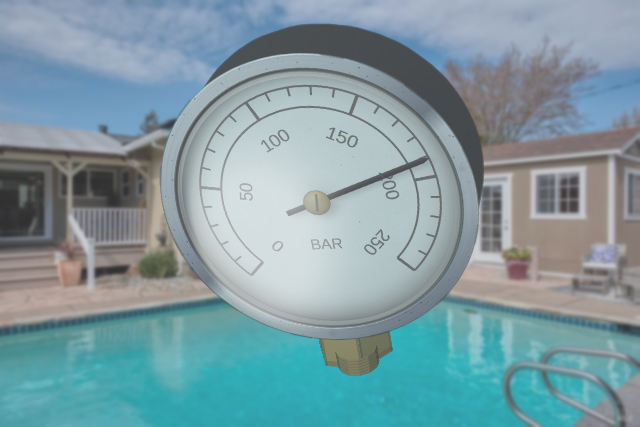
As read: 190 (bar)
